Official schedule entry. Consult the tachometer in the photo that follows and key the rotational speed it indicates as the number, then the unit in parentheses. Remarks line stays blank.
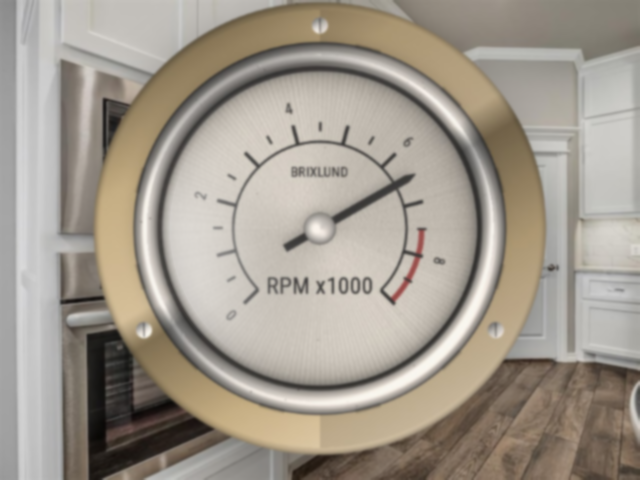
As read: 6500 (rpm)
